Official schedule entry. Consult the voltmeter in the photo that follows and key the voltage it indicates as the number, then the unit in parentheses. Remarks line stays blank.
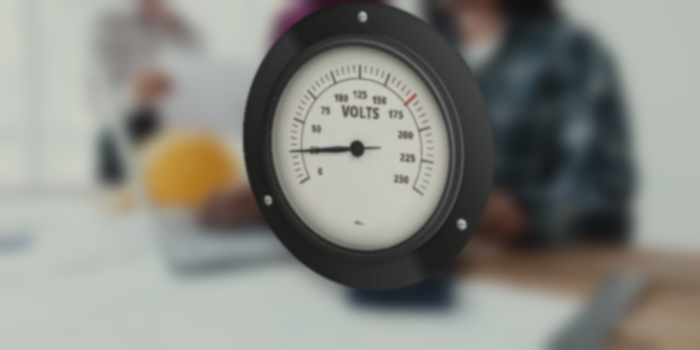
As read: 25 (V)
